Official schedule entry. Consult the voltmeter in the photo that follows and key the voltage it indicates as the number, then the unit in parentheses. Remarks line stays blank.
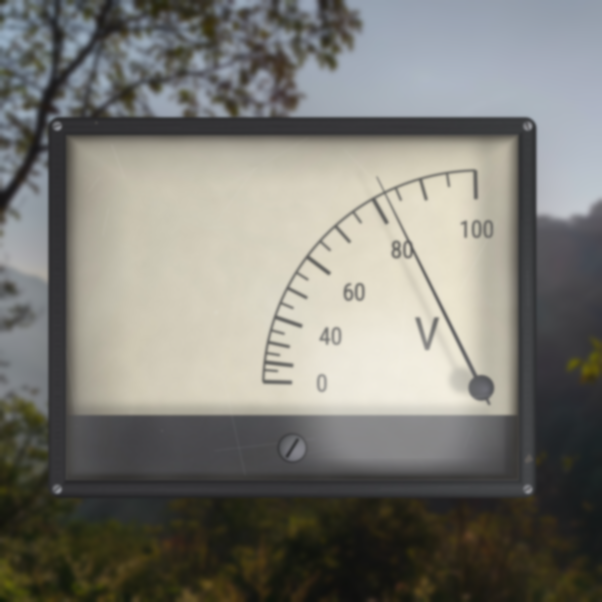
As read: 82.5 (V)
